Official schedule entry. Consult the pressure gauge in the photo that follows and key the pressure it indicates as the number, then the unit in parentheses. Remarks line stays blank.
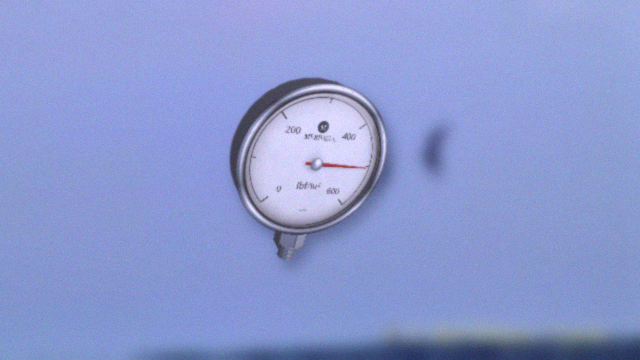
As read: 500 (psi)
